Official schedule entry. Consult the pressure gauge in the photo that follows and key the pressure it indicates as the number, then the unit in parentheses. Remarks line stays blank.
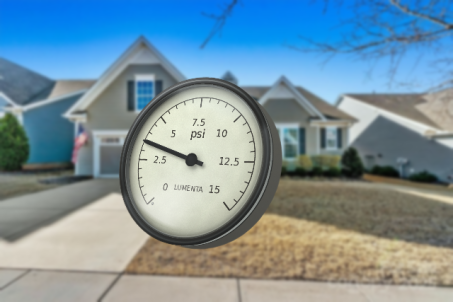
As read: 3.5 (psi)
